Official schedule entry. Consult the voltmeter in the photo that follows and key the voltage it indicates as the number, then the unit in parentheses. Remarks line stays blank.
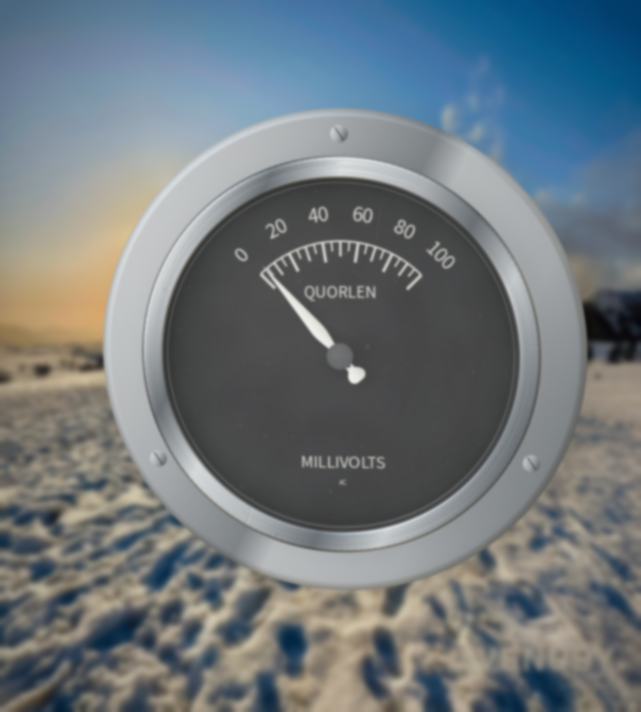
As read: 5 (mV)
